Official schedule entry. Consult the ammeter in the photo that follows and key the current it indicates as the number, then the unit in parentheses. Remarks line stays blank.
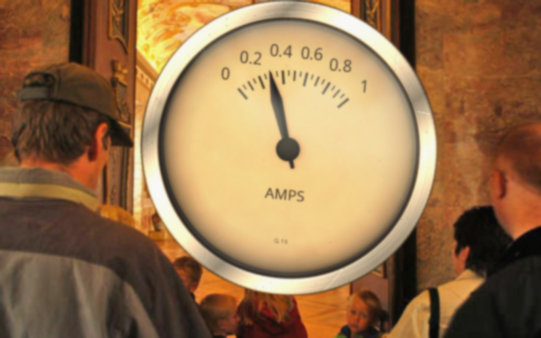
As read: 0.3 (A)
